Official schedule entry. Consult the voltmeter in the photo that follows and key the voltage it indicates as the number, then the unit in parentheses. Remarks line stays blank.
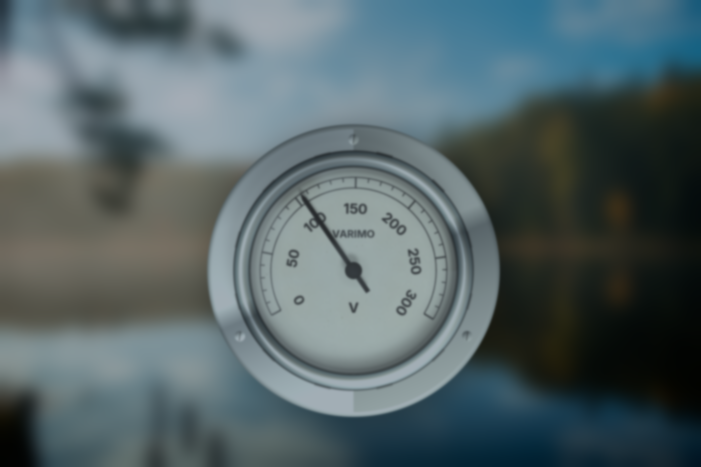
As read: 105 (V)
